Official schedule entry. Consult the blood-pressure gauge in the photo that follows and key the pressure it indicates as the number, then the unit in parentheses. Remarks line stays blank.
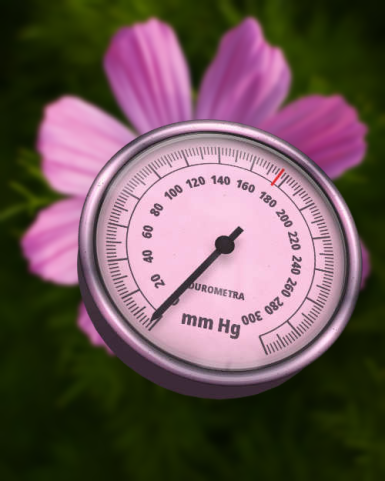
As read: 2 (mmHg)
